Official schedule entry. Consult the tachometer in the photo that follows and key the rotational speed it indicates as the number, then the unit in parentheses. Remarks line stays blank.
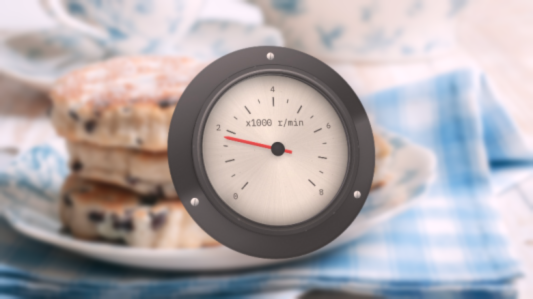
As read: 1750 (rpm)
